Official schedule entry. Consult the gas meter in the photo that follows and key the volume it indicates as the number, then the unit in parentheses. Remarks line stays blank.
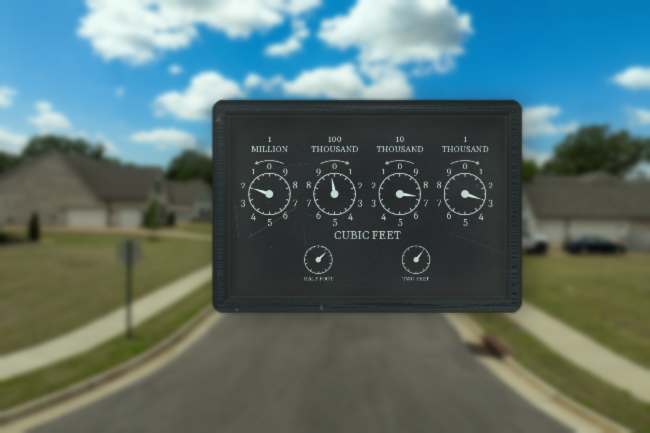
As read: 197300 (ft³)
